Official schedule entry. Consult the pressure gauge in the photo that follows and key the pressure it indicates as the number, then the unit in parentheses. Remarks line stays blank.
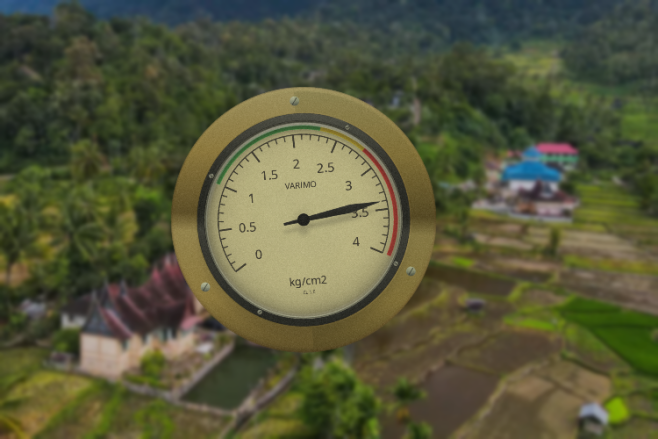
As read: 3.4 (kg/cm²)
